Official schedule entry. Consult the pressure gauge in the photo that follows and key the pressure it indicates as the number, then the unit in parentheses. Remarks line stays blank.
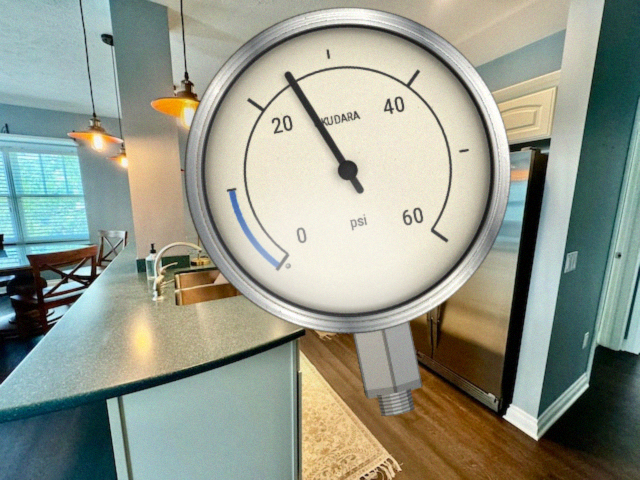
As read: 25 (psi)
